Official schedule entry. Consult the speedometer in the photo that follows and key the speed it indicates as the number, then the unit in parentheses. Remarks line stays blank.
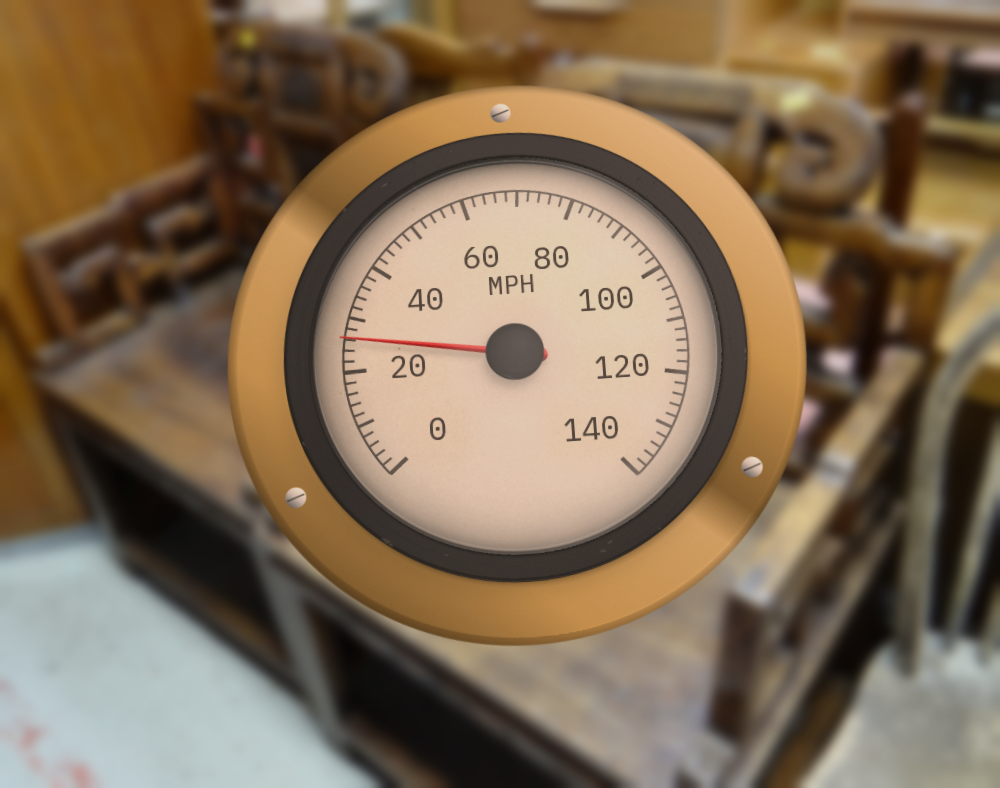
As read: 26 (mph)
